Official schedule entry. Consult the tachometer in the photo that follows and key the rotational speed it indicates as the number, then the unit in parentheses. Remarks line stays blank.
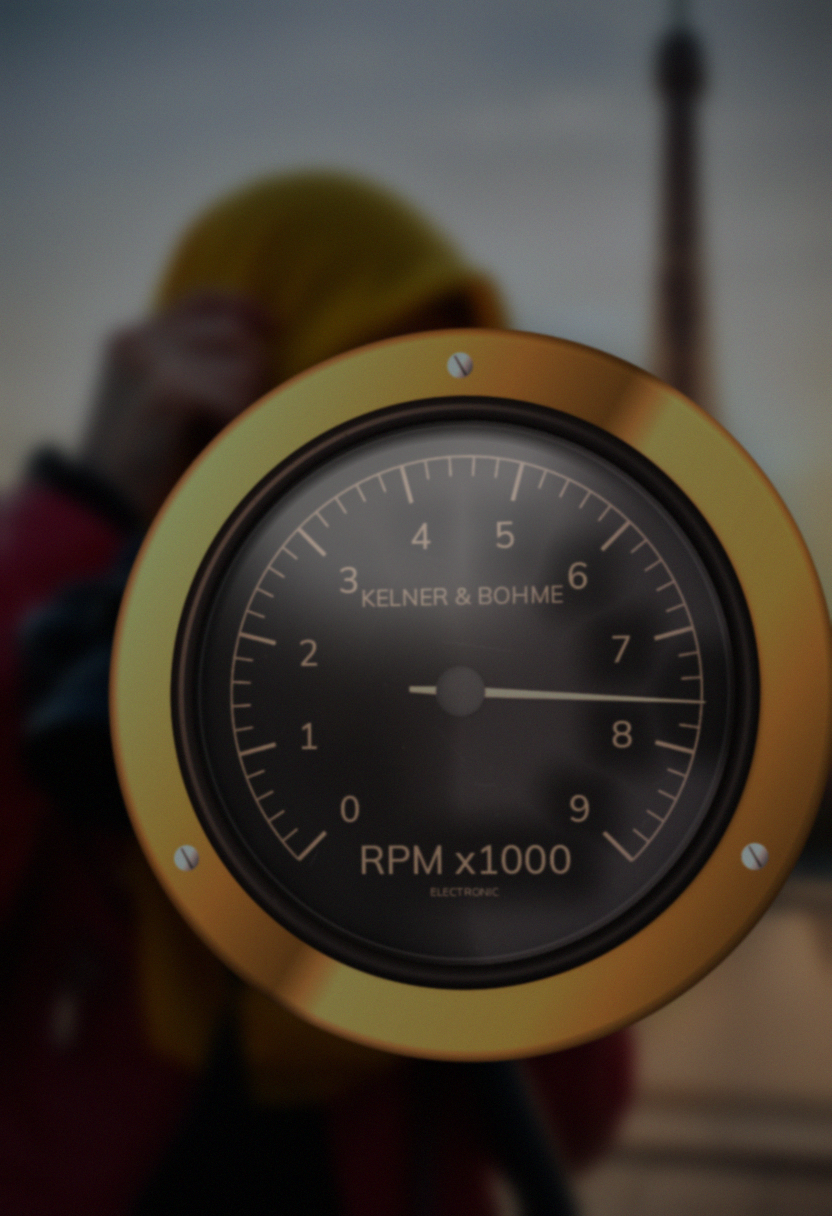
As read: 7600 (rpm)
